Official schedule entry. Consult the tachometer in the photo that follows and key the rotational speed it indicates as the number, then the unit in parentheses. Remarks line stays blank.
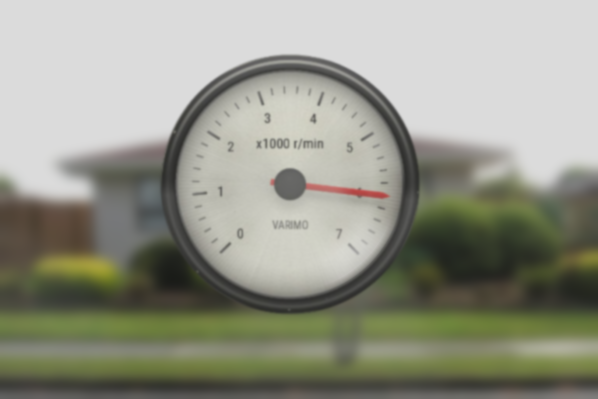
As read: 6000 (rpm)
